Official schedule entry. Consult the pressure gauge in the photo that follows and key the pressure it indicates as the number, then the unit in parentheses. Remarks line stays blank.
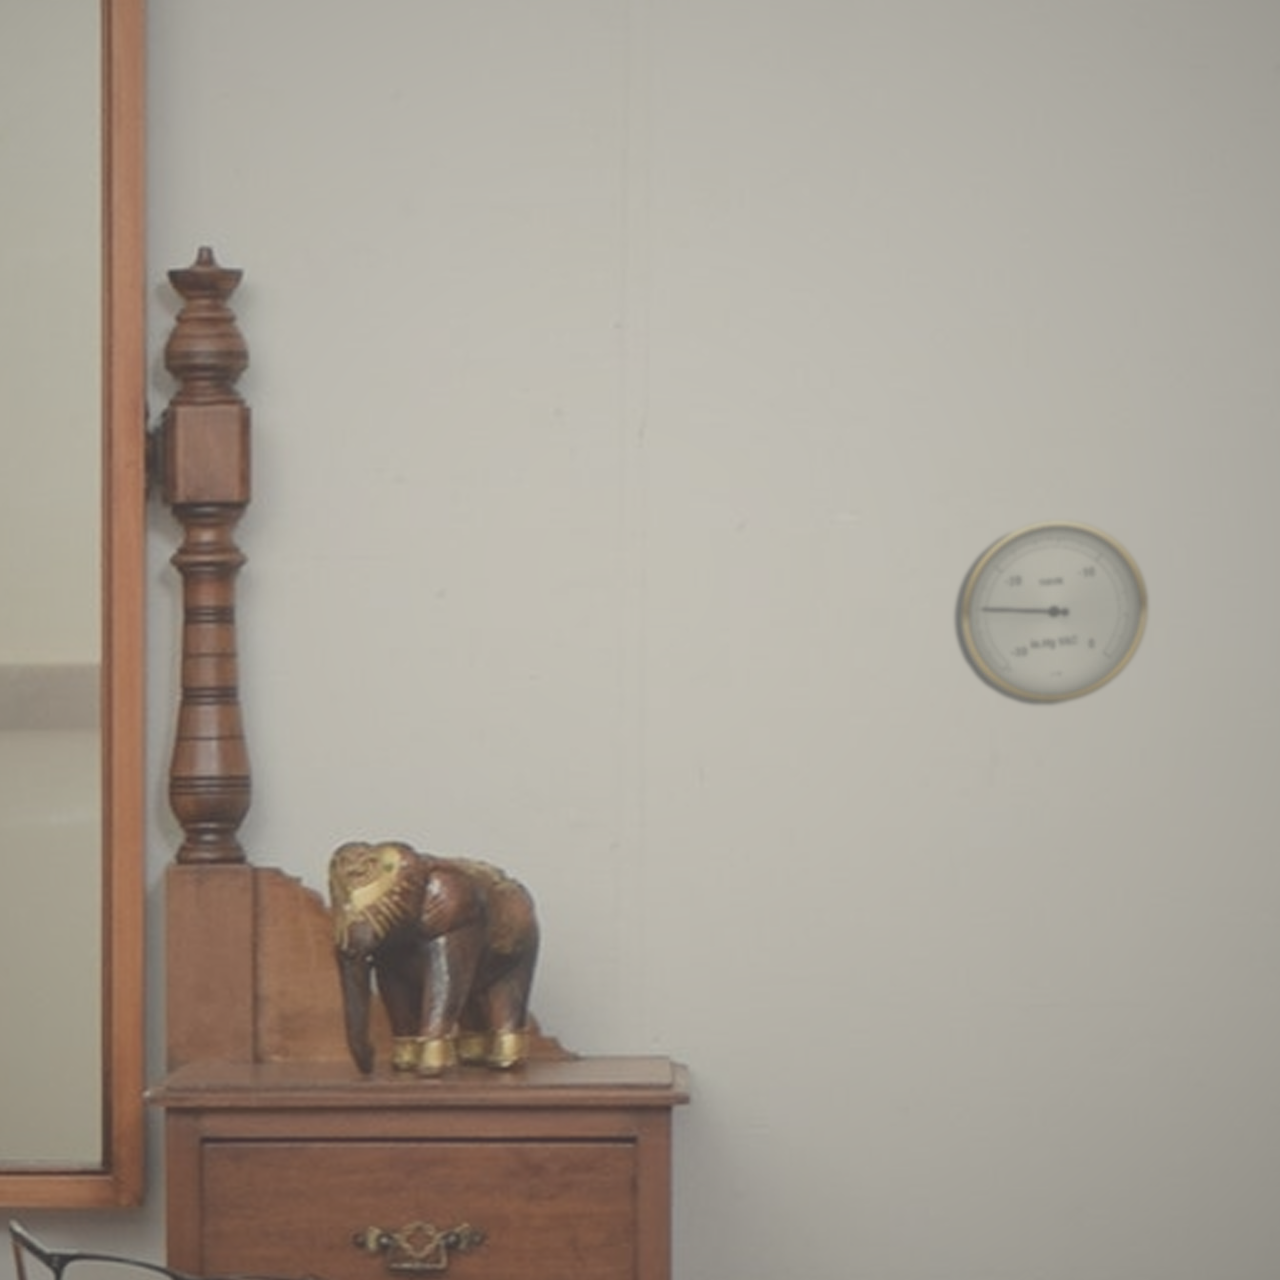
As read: -24 (inHg)
